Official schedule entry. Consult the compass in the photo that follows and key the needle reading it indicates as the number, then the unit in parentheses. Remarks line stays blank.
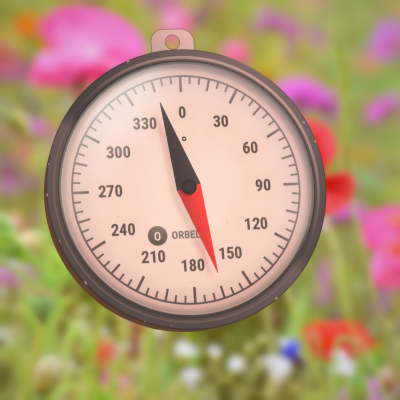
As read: 165 (°)
